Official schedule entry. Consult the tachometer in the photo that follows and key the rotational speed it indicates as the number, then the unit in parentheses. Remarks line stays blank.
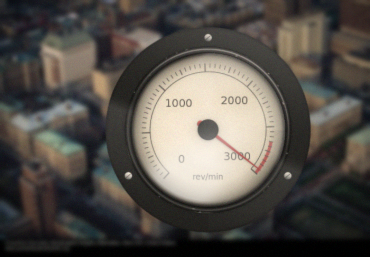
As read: 2950 (rpm)
